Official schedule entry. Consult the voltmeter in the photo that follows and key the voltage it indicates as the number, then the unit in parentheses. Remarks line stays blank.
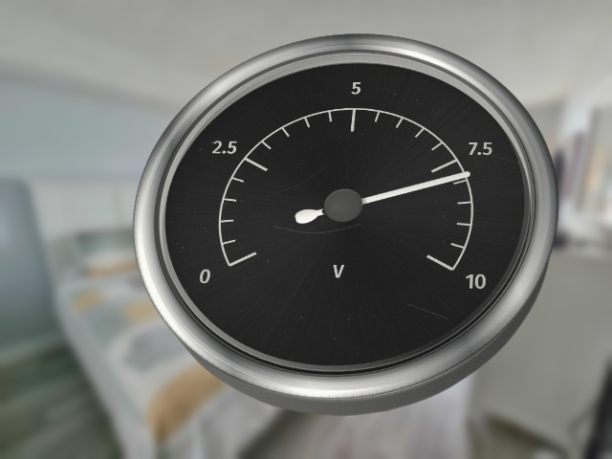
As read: 8 (V)
